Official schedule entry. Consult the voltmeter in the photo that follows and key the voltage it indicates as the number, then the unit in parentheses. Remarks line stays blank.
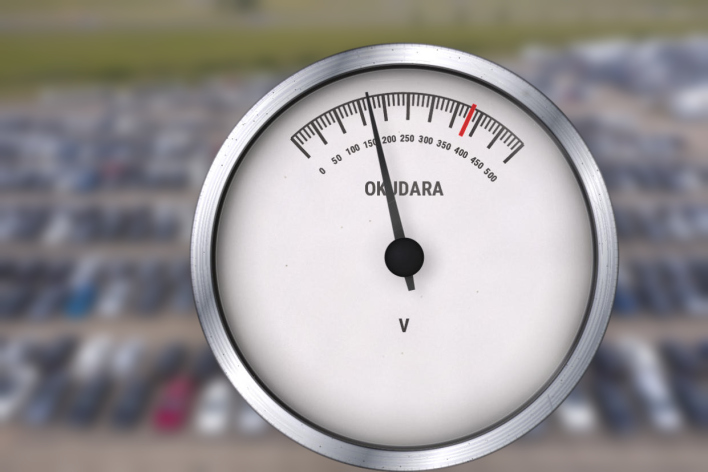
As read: 170 (V)
